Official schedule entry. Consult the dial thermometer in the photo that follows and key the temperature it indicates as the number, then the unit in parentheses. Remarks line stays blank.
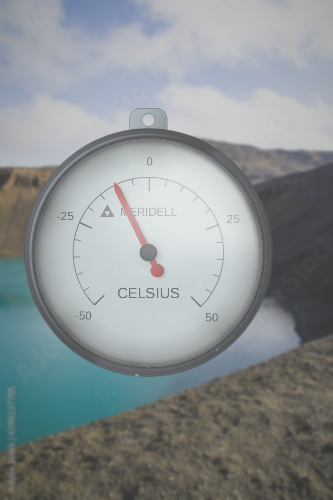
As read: -10 (°C)
